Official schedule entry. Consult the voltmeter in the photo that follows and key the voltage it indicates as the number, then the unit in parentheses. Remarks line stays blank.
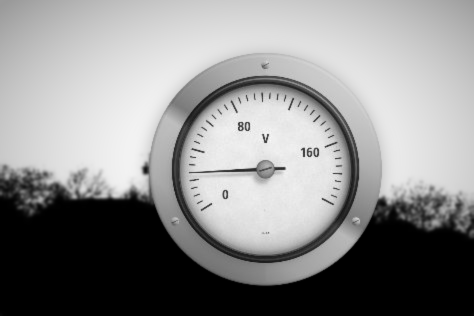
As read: 25 (V)
